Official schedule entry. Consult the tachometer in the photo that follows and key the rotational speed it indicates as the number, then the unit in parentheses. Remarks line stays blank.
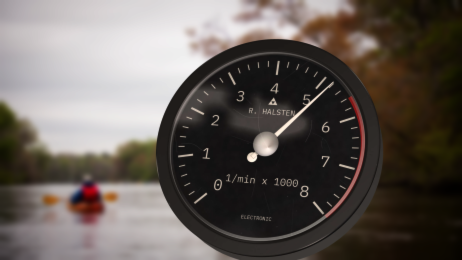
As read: 5200 (rpm)
